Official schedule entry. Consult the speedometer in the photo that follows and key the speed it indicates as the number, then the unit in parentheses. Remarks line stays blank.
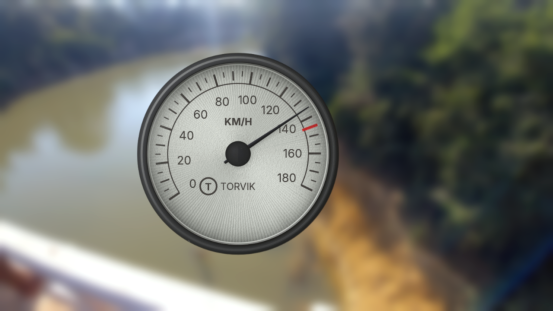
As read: 135 (km/h)
